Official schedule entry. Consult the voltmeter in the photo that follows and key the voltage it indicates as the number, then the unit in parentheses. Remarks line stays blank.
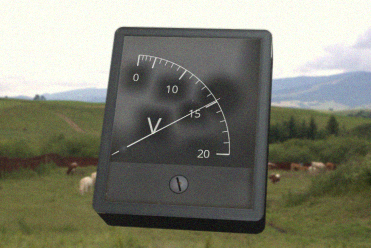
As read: 15 (V)
